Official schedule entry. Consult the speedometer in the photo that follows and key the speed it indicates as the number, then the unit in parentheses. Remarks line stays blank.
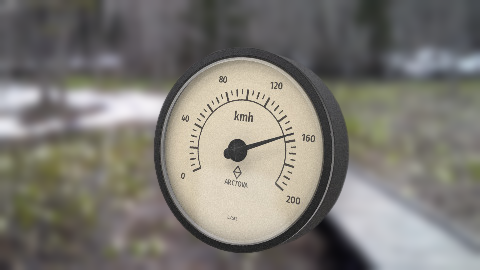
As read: 155 (km/h)
